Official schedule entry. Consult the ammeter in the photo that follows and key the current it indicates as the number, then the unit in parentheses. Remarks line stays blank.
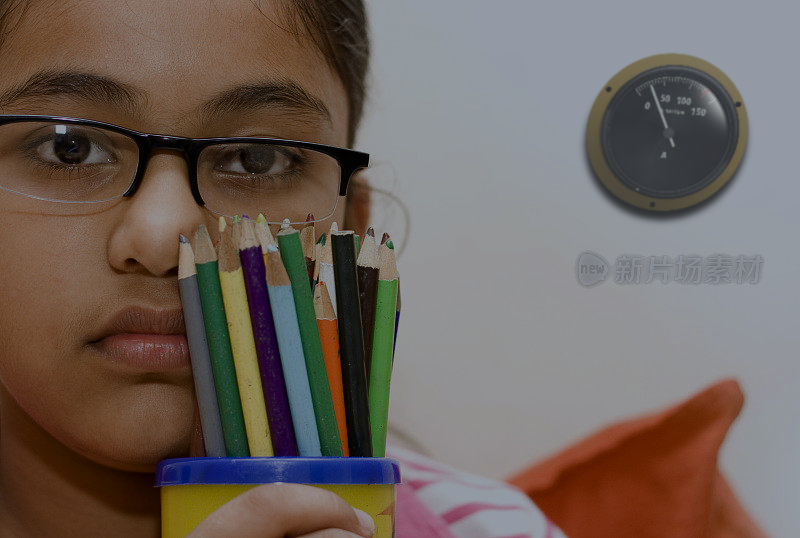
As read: 25 (A)
